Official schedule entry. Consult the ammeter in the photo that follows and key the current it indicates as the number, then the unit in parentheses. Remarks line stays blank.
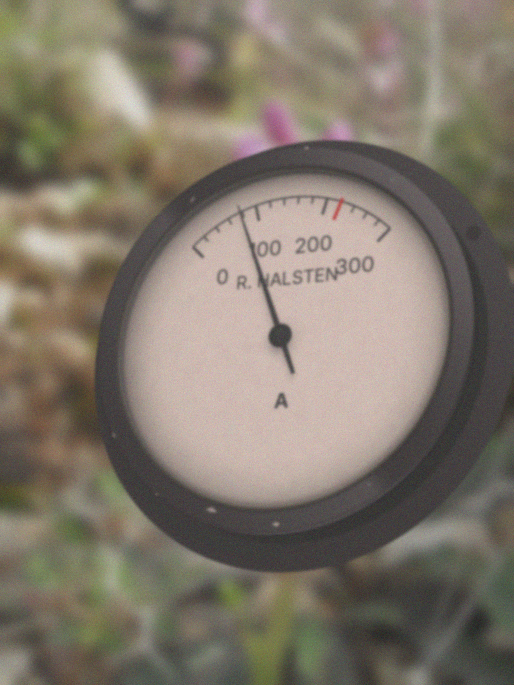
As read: 80 (A)
